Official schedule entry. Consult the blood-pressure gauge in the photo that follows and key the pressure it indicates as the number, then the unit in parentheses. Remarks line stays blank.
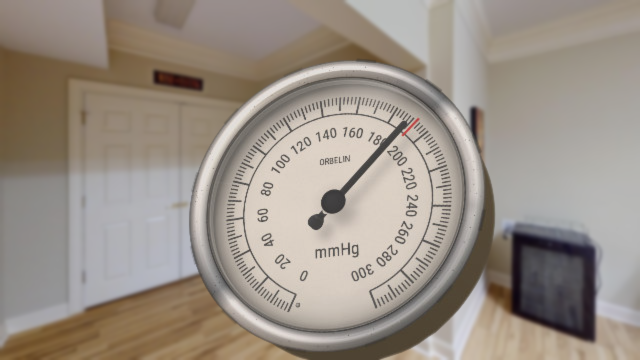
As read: 190 (mmHg)
